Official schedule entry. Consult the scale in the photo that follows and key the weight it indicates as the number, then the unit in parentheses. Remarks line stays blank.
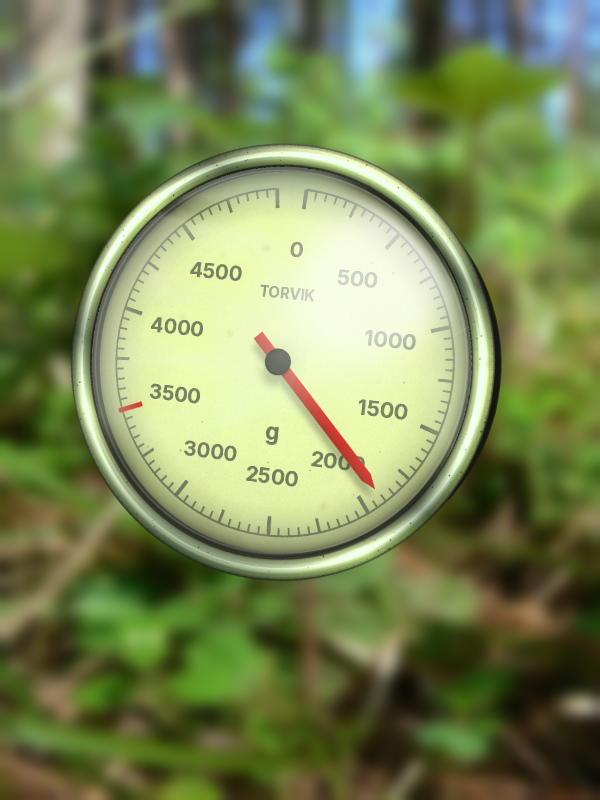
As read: 1900 (g)
